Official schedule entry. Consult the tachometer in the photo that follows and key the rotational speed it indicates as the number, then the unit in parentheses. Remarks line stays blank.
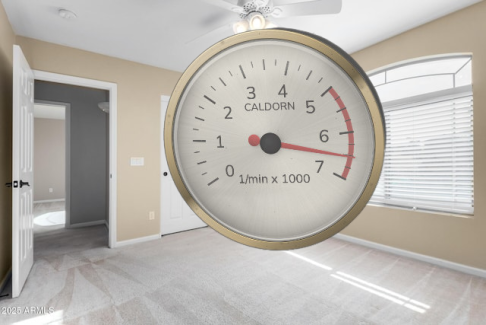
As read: 6500 (rpm)
